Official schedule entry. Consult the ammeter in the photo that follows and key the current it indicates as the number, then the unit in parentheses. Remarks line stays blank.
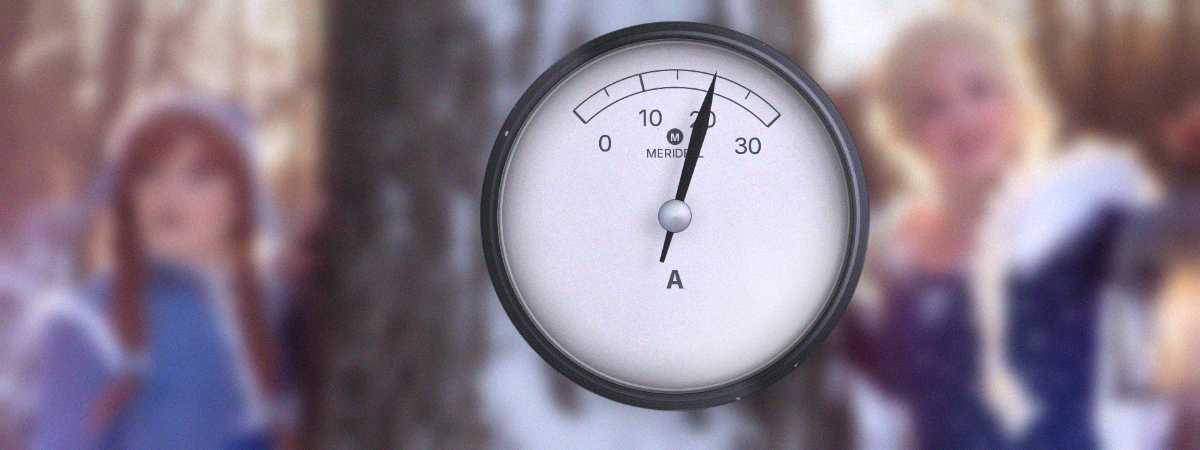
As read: 20 (A)
